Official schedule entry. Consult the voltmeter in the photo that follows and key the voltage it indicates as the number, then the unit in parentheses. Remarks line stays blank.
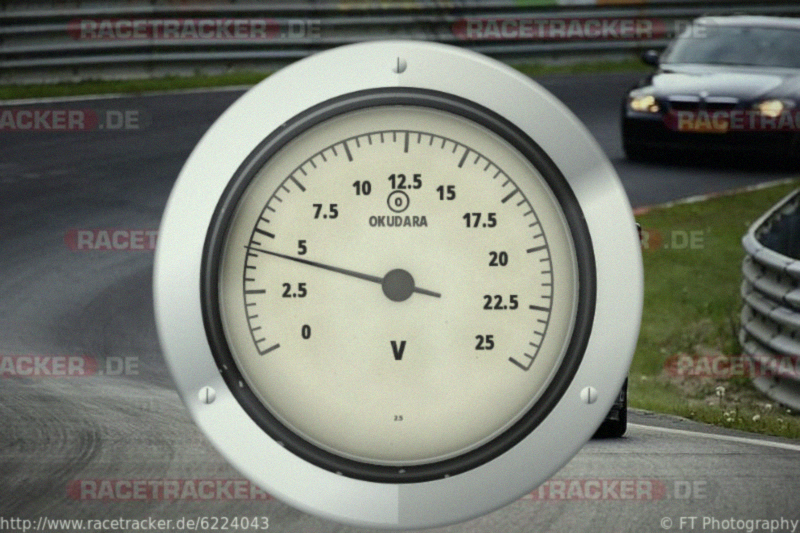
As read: 4.25 (V)
